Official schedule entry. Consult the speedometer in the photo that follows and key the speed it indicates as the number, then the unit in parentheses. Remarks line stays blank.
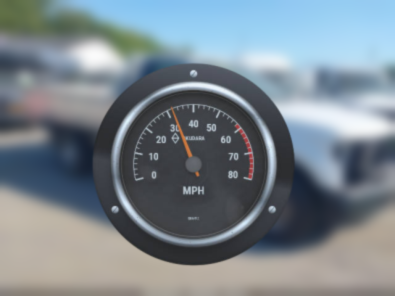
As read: 32 (mph)
